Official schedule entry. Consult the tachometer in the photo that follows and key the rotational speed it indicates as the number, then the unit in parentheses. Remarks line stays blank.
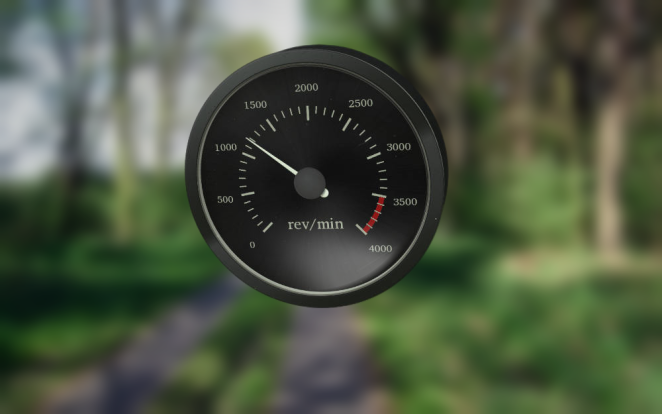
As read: 1200 (rpm)
